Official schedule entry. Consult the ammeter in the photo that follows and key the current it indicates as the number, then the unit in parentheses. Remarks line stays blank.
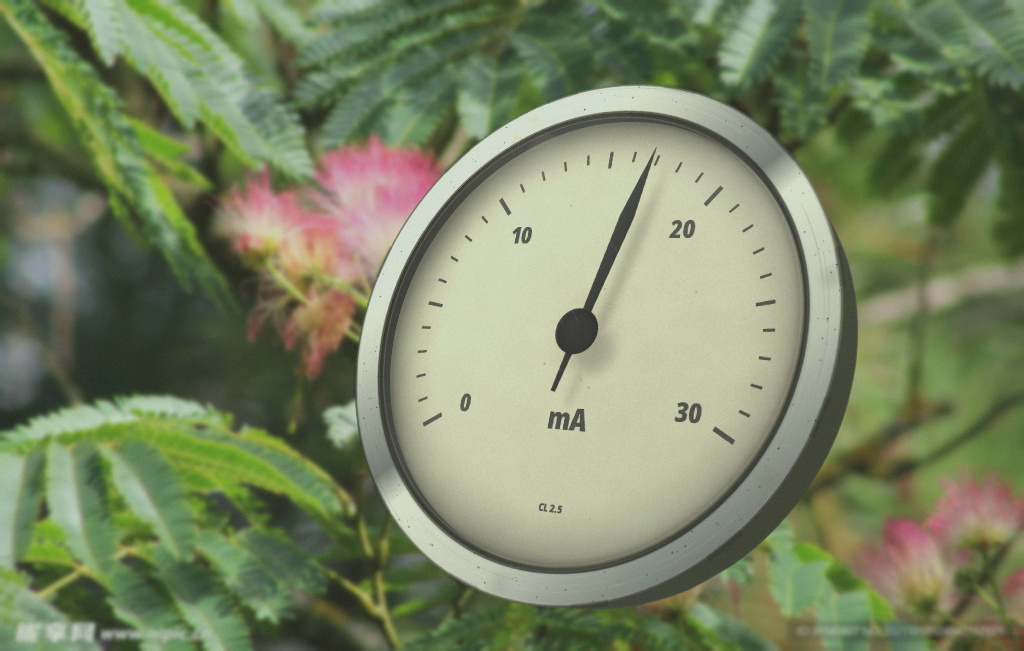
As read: 17 (mA)
